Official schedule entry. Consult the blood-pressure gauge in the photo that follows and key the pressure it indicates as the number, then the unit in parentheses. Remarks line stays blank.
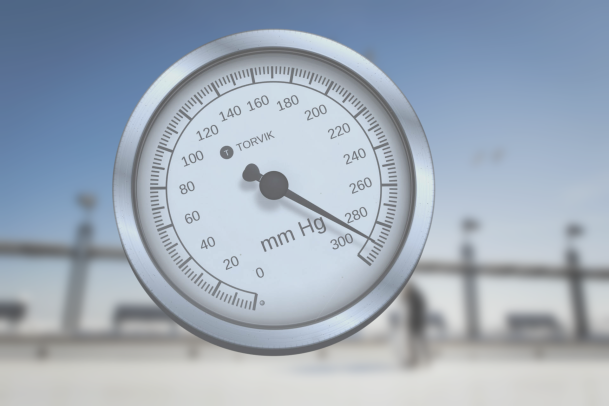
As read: 290 (mmHg)
